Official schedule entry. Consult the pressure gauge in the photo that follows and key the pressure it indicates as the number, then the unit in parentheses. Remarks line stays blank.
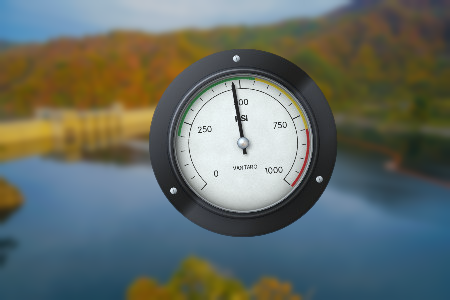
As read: 475 (psi)
